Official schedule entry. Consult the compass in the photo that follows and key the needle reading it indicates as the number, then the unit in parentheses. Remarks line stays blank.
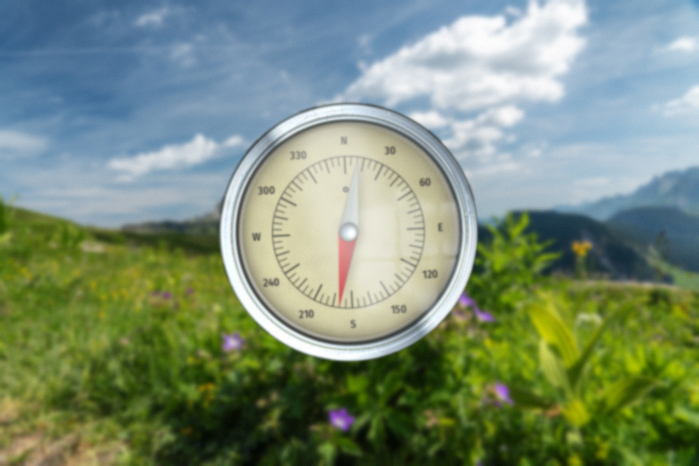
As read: 190 (°)
